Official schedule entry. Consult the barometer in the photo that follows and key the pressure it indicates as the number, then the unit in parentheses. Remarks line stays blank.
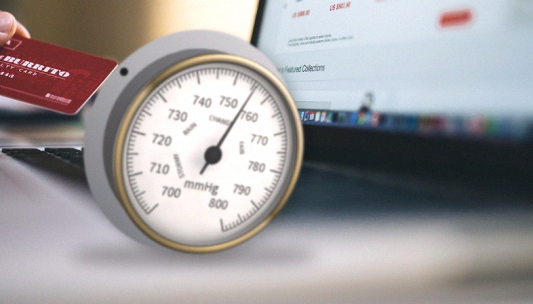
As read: 755 (mmHg)
